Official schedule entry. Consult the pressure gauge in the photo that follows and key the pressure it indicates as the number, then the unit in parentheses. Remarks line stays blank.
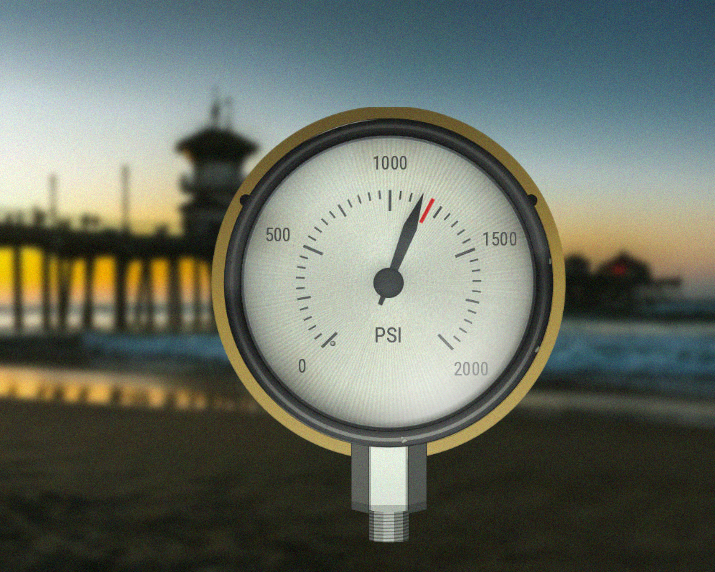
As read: 1150 (psi)
